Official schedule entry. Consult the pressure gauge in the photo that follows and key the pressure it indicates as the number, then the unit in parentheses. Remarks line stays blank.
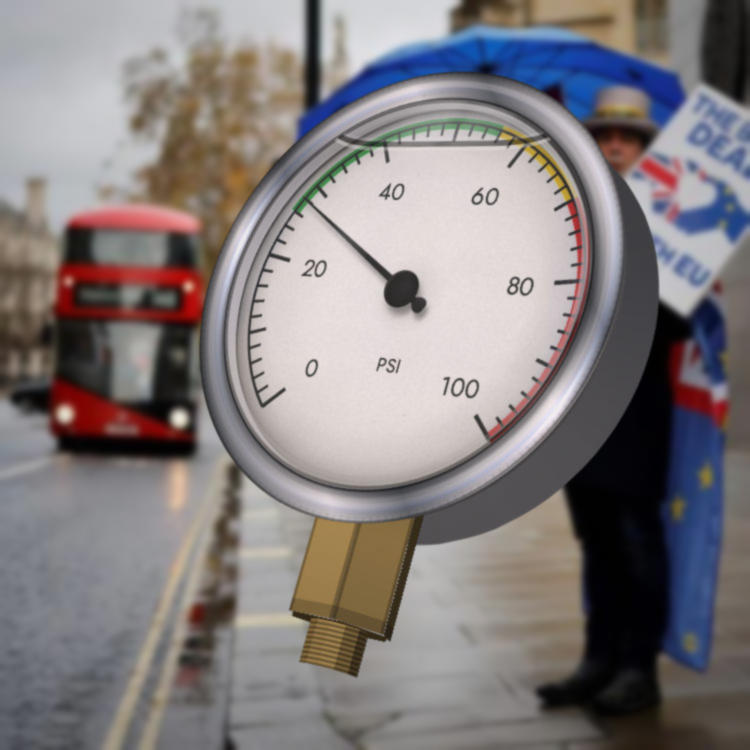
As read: 28 (psi)
